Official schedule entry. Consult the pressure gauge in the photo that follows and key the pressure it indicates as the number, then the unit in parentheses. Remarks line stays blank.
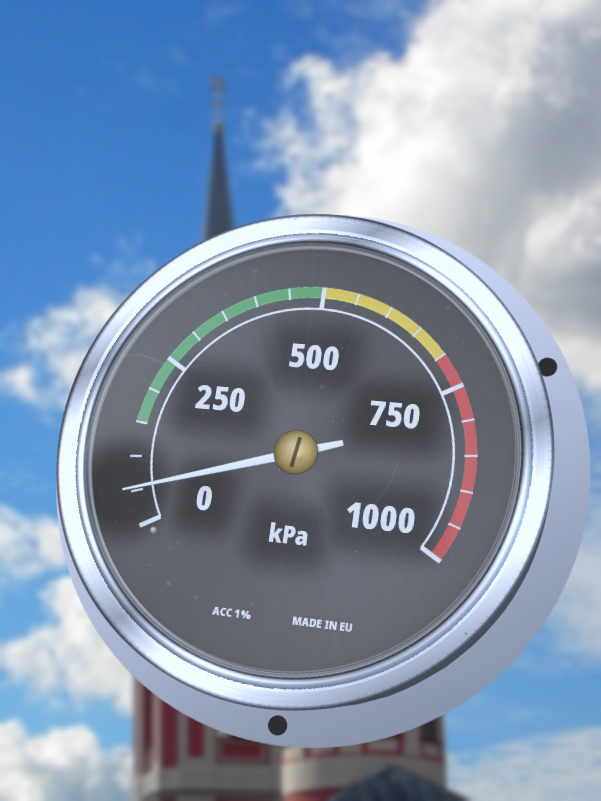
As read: 50 (kPa)
